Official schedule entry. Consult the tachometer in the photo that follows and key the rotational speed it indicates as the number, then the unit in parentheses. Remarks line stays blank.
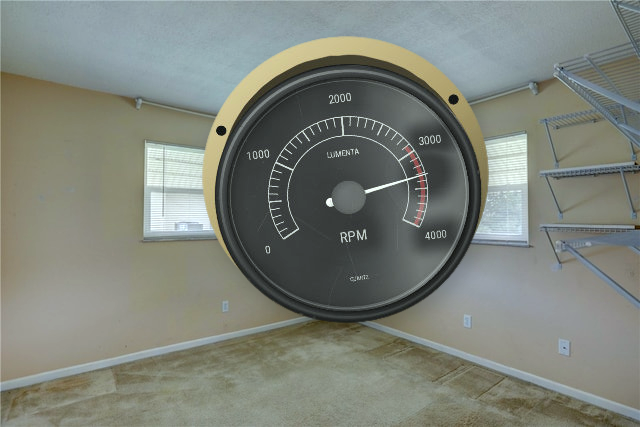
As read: 3300 (rpm)
